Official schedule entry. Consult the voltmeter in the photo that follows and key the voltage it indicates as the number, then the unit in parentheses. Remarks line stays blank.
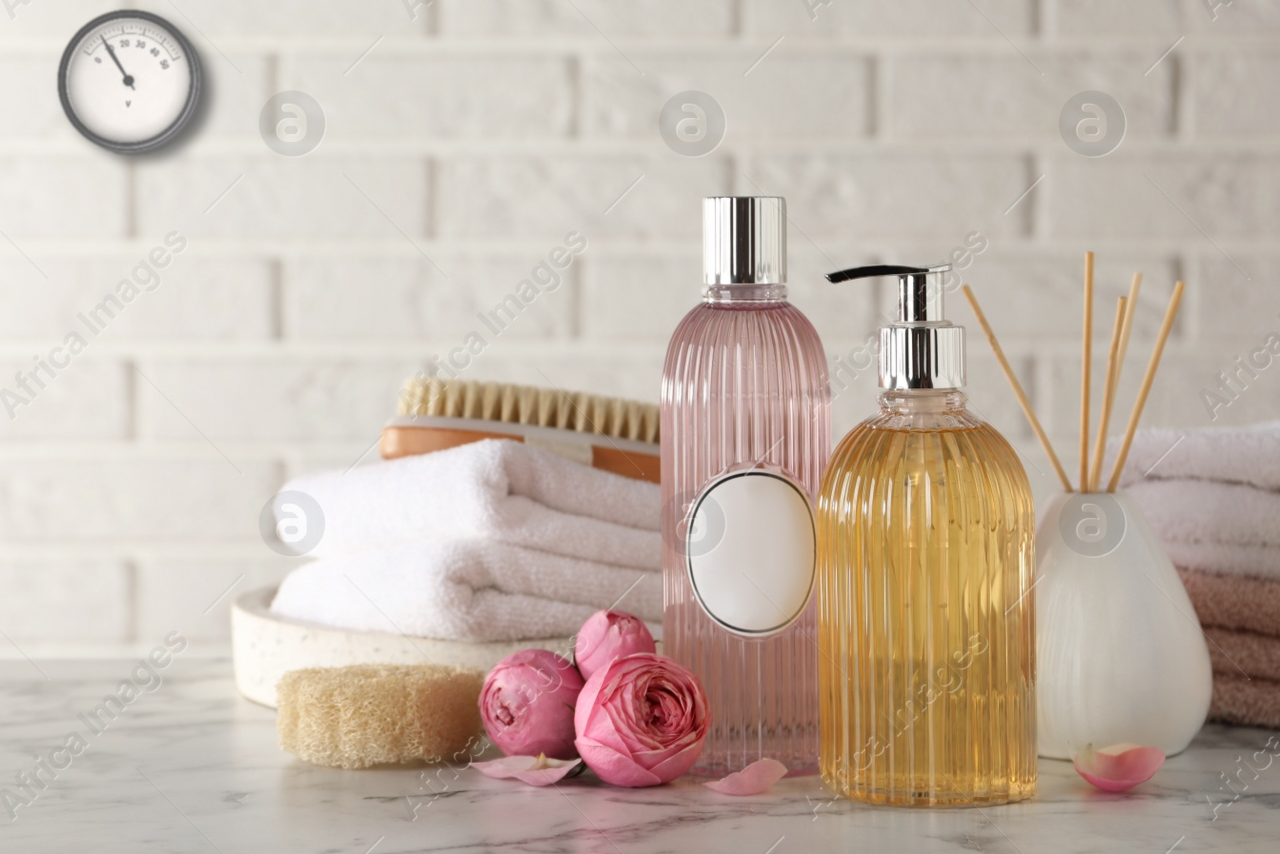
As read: 10 (V)
